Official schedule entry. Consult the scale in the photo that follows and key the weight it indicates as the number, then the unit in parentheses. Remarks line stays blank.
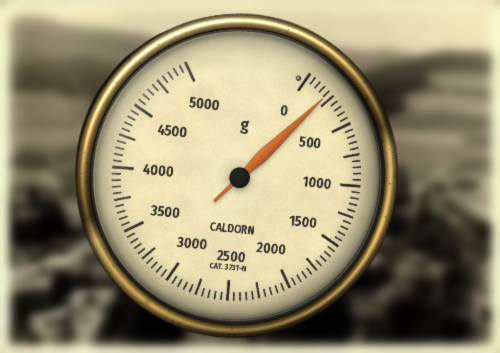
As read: 200 (g)
